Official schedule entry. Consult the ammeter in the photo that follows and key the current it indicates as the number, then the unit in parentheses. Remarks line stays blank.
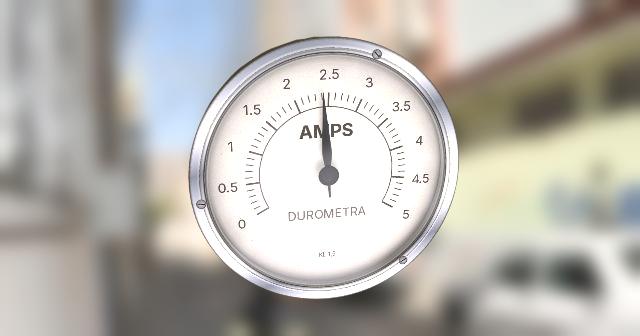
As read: 2.4 (A)
